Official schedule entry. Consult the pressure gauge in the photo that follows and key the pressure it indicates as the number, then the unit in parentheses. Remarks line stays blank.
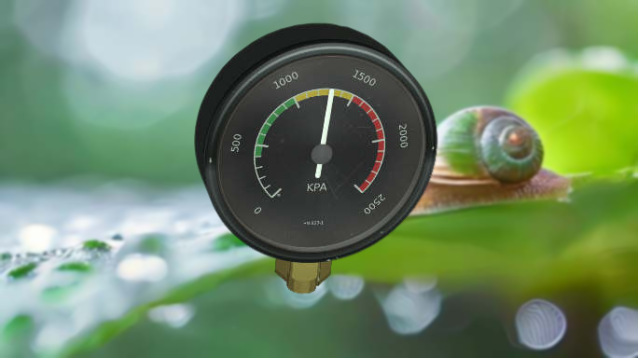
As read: 1300 (kPa)
